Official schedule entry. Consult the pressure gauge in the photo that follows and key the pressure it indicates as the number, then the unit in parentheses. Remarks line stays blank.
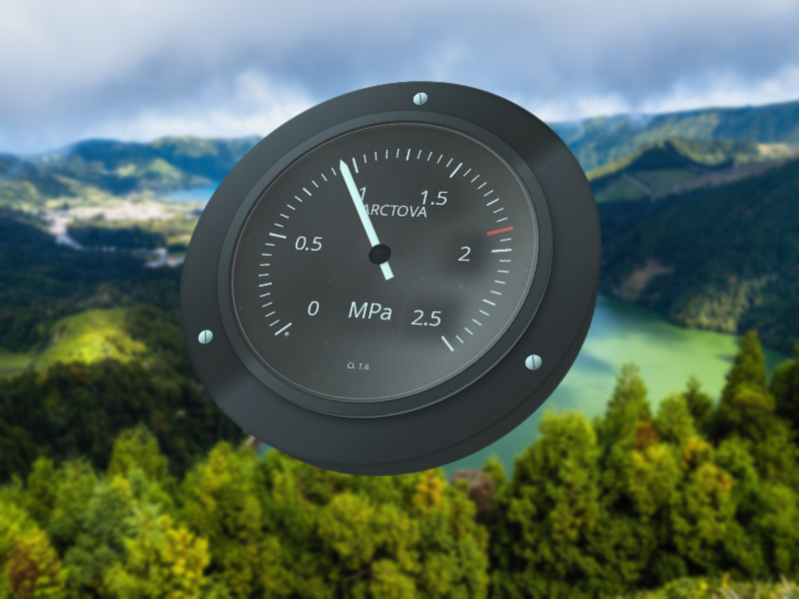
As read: 0.95 (MPa)
